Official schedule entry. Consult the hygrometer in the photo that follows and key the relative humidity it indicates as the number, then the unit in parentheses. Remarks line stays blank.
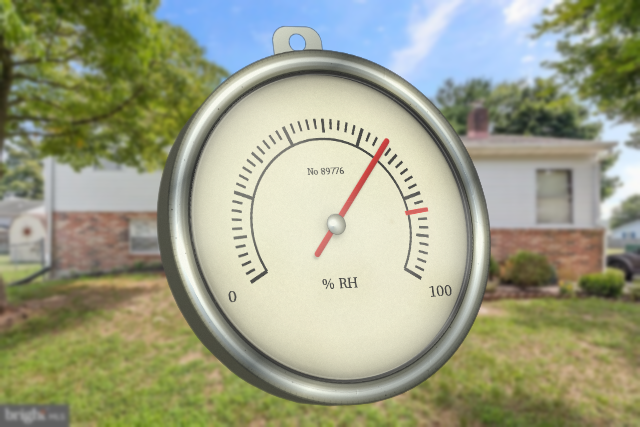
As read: 66 (%)
